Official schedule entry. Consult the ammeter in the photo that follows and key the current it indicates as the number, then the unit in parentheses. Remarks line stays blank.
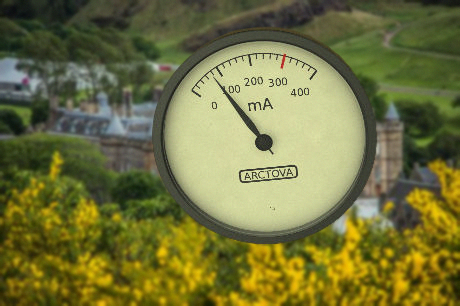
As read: 80 (mA)
